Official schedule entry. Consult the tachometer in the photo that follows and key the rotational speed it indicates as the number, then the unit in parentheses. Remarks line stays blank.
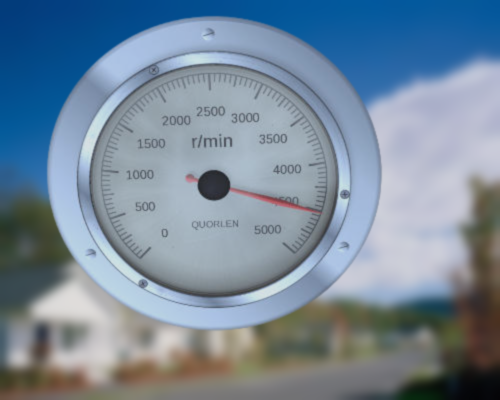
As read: 4500 (rpm)
